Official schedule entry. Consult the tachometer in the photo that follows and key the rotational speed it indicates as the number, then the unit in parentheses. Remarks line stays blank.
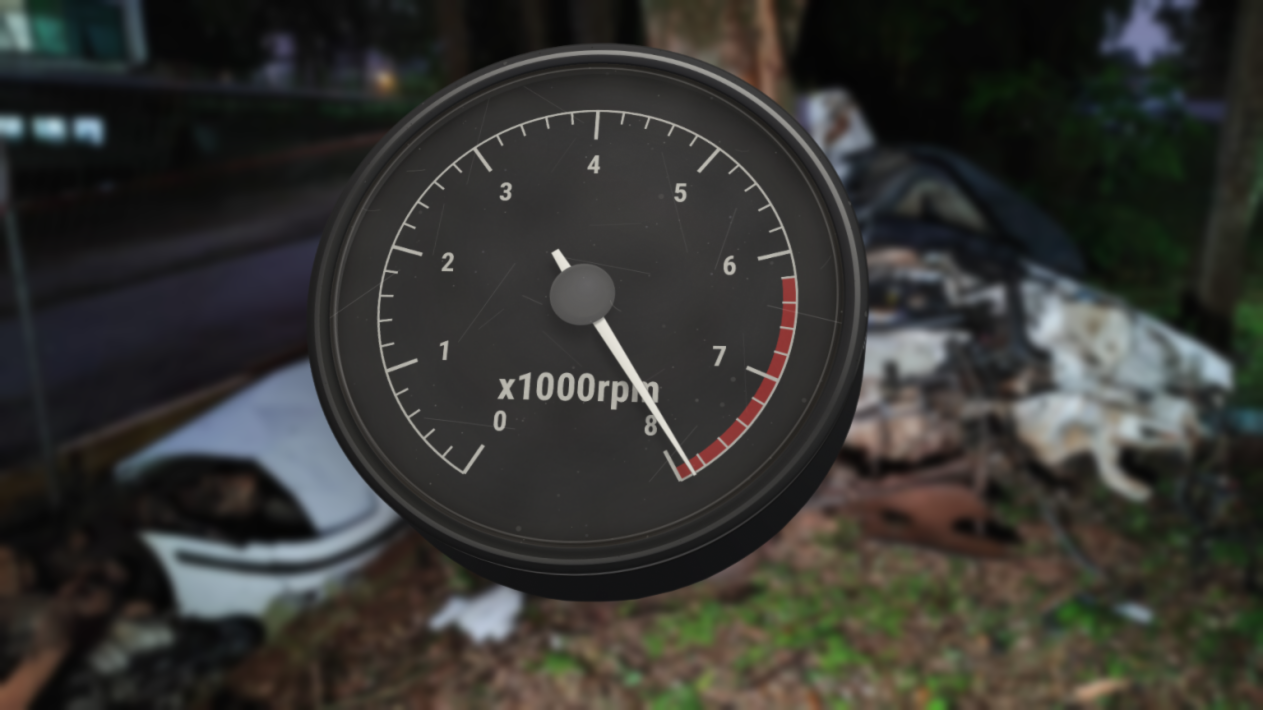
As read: 7900 (rpm)
